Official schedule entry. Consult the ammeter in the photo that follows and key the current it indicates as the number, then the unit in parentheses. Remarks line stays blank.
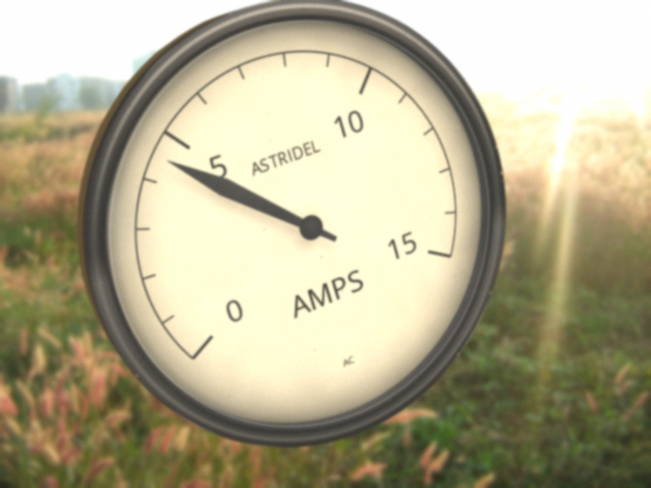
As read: 4.5 (A)
